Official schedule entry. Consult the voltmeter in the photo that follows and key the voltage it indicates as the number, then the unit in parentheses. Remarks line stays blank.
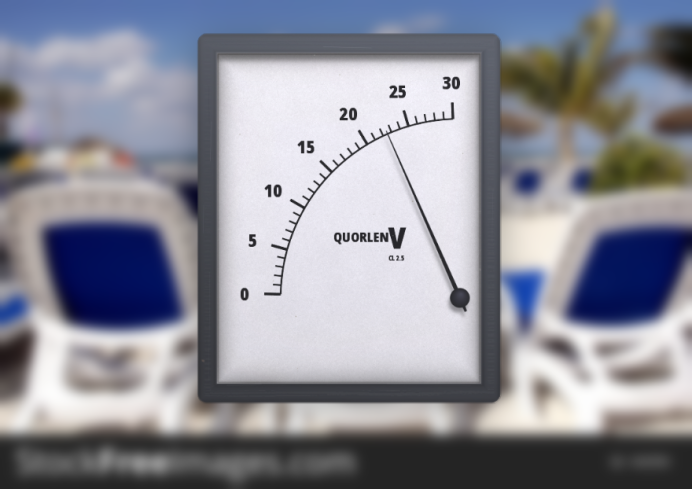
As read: 22.5 (V)
